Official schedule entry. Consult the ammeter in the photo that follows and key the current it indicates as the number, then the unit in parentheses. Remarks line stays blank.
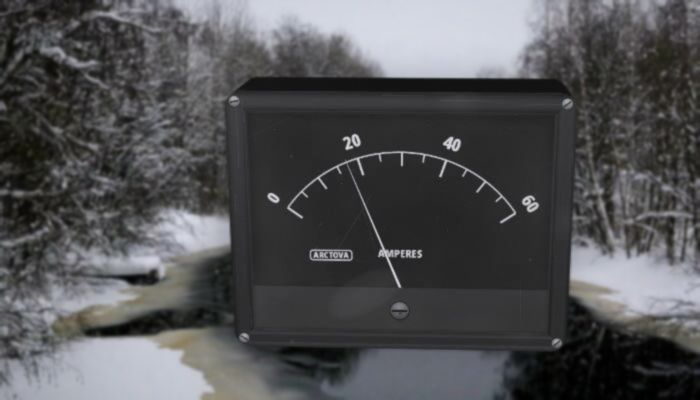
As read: 17.5 (A)
